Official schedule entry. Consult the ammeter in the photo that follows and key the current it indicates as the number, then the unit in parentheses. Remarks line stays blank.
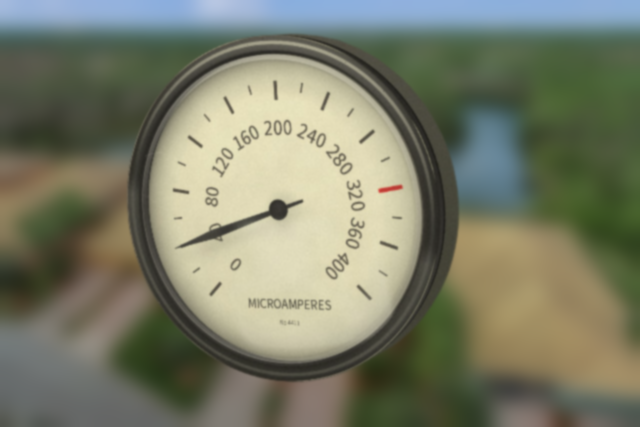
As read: 40 (µA)
